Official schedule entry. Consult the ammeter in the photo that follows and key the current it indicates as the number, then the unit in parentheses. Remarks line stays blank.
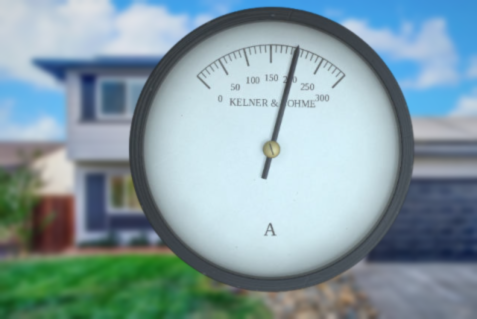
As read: 200 (A)
